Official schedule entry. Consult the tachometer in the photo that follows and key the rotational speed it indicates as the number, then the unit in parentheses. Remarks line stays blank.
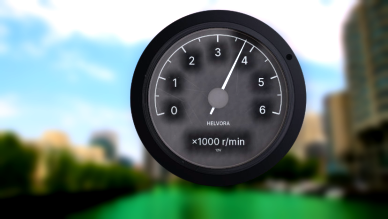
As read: 3750 (rpm)
